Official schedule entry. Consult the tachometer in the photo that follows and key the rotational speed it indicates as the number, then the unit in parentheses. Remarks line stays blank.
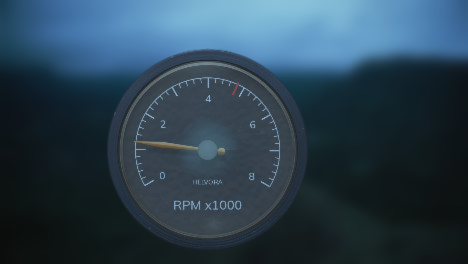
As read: 1200 (rpm)
